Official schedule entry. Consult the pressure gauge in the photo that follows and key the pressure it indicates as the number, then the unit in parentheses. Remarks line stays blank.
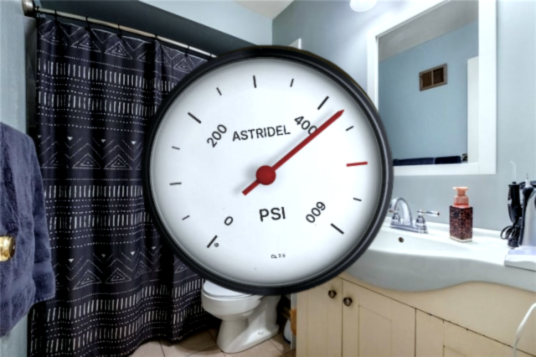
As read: 425 (psi)
